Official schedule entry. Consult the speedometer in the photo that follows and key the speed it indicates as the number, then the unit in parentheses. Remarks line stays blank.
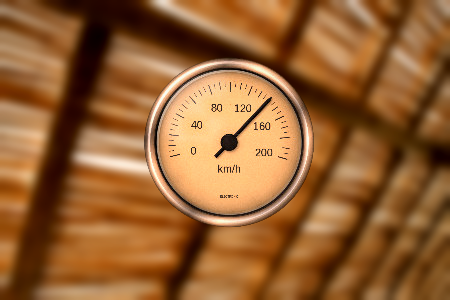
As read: 140 (km/h)
